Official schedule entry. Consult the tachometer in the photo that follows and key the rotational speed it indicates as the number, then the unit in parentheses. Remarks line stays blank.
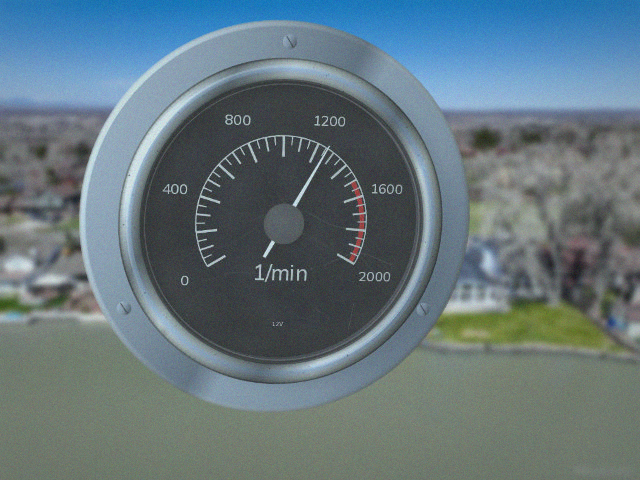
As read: 1250 (rpm)
